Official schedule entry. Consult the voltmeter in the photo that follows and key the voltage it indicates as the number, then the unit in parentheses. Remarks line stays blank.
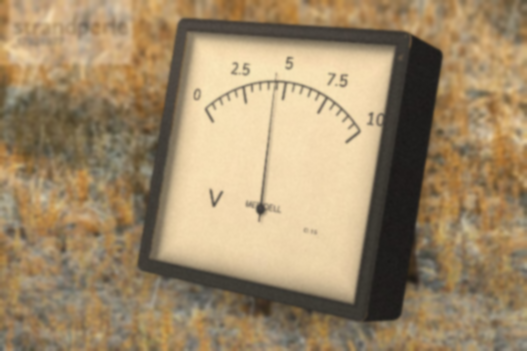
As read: 4.5 (V)
